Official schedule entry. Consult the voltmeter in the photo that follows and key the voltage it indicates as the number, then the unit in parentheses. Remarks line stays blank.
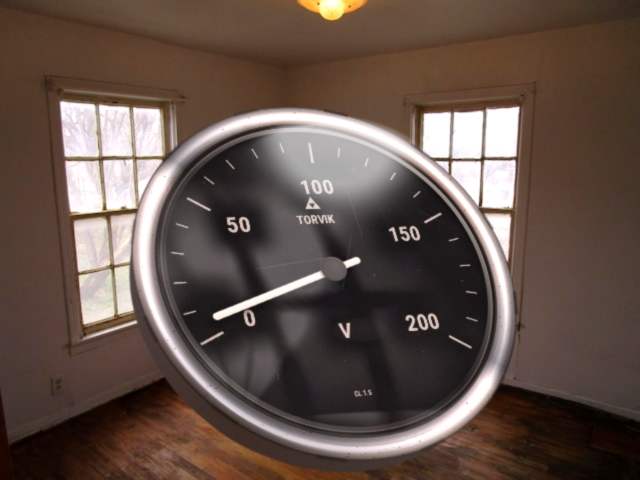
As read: 5 (V)
